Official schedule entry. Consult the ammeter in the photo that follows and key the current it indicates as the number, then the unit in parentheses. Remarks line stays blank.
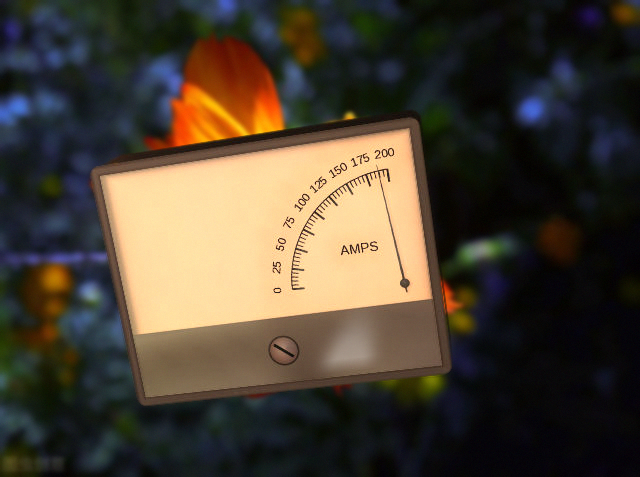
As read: 190 (A)
